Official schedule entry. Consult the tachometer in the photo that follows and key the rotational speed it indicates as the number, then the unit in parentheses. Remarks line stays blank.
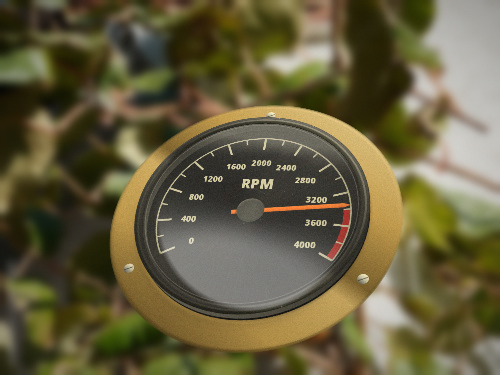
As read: 3400 (rpm)
